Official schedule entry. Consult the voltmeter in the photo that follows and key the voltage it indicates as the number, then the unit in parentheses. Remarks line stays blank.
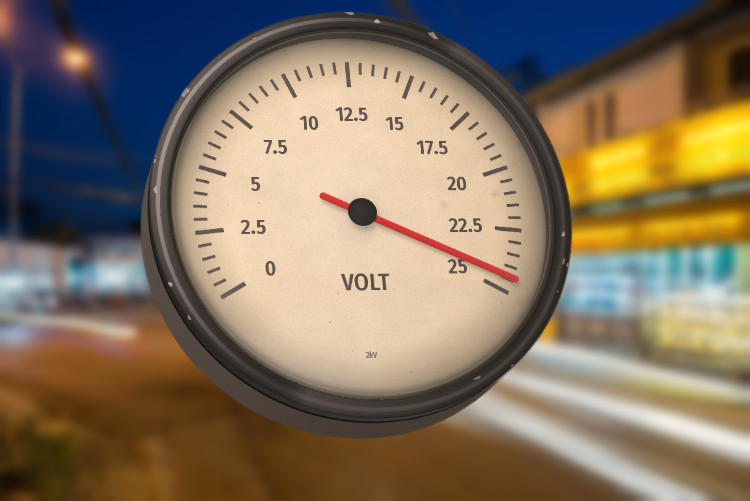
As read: 24.5 (V)
